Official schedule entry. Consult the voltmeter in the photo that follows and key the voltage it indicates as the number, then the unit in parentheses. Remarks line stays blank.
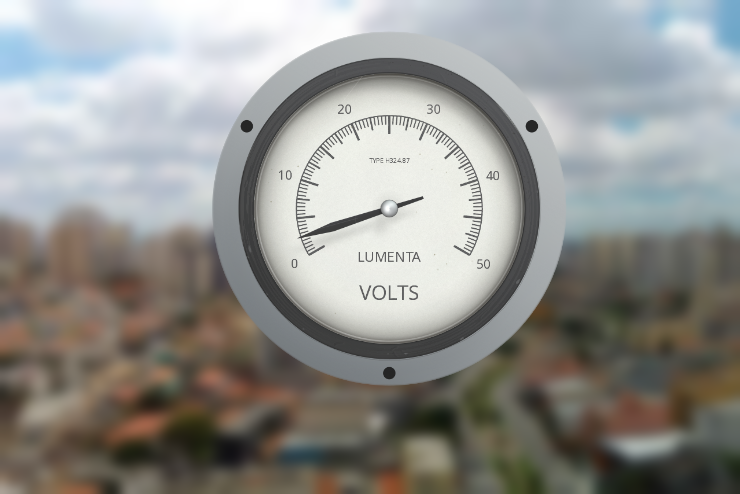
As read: 2.5 (V)
